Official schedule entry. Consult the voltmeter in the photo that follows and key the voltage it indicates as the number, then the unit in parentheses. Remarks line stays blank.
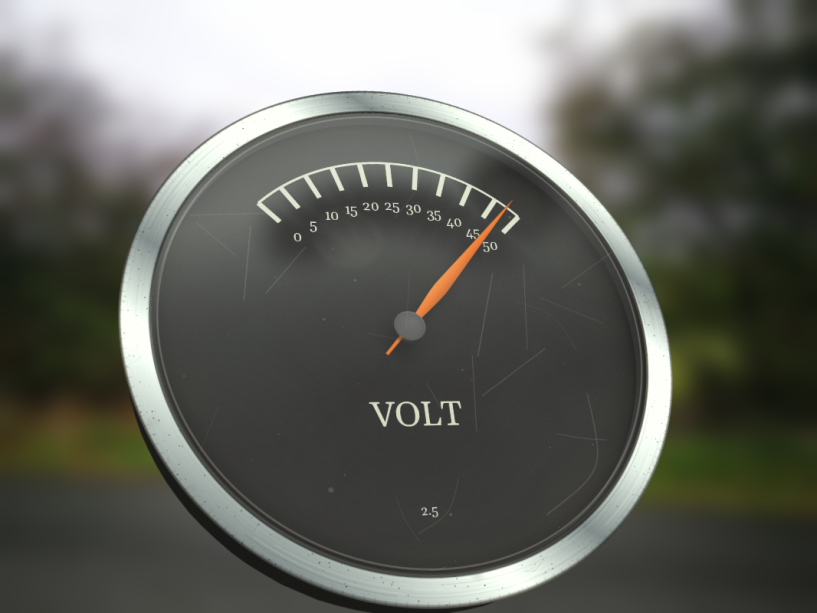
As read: 47.5 (V)
